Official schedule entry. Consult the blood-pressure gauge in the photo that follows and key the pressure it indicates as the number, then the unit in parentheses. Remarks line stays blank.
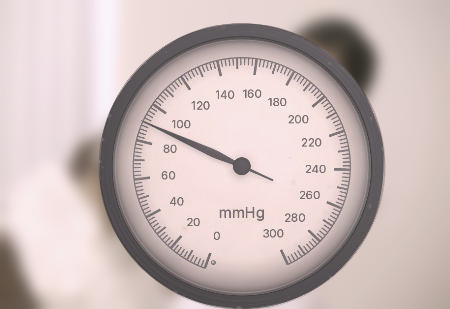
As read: 90 (mmHg)
